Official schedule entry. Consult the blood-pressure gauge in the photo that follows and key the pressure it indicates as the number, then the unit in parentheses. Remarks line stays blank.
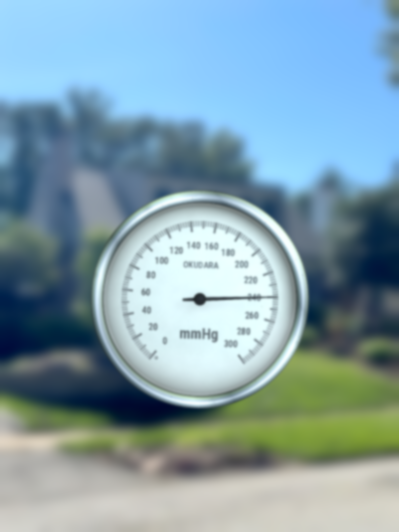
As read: 240 (mmHg)
